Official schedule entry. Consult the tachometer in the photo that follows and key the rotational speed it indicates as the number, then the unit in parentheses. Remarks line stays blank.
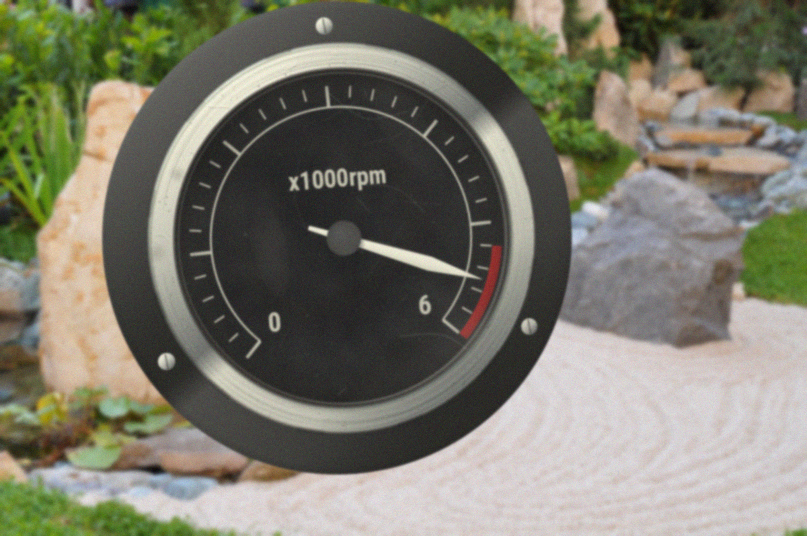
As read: 5500 (rpm)
